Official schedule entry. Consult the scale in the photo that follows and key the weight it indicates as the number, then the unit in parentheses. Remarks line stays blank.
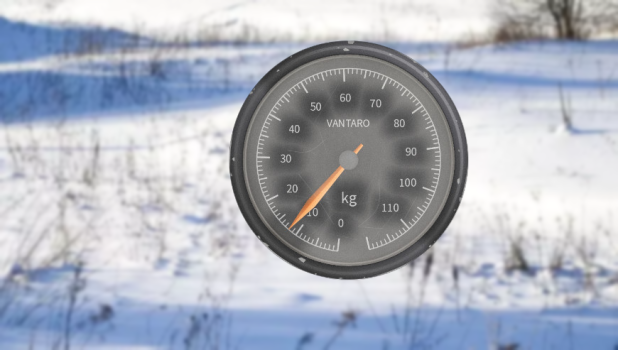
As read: 12 (kg)
